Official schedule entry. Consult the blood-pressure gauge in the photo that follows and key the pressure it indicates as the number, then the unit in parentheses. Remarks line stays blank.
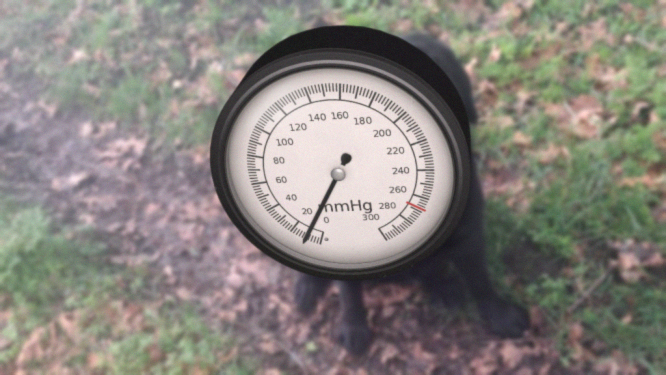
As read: 10 (mmHg)
